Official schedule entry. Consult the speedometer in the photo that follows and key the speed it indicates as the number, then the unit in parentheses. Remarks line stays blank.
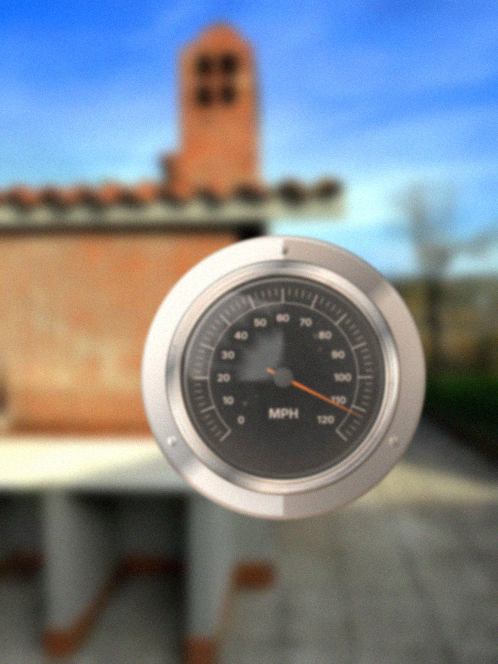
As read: 112 (mph)
